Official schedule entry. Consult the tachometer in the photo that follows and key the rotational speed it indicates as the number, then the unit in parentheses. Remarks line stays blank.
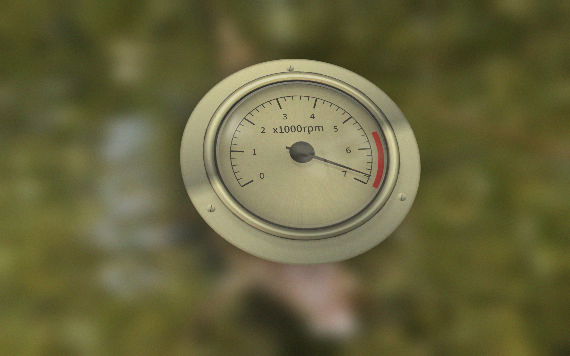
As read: 6800 (rpm)
